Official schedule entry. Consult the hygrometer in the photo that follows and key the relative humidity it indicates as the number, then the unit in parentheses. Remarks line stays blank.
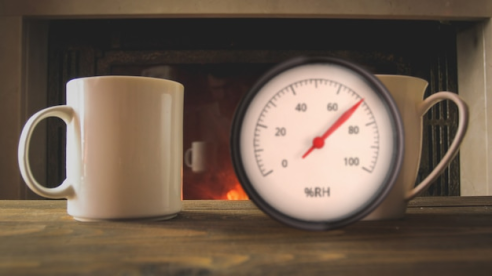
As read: 70 (%)
